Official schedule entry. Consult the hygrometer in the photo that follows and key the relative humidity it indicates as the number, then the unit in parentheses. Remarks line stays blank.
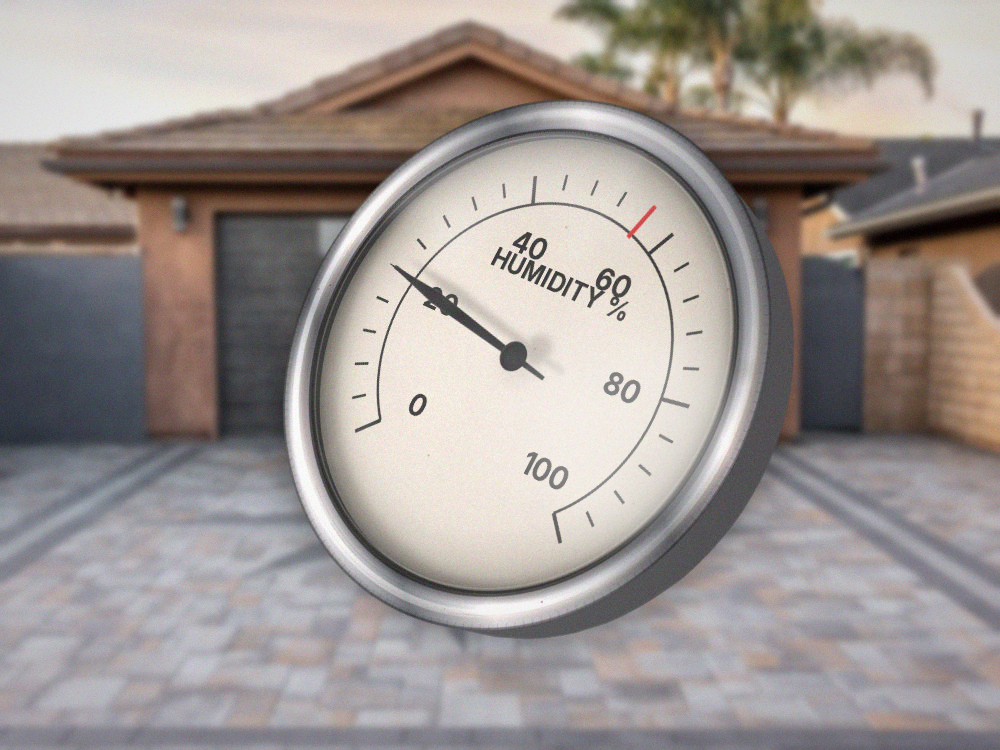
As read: 20 (%)
